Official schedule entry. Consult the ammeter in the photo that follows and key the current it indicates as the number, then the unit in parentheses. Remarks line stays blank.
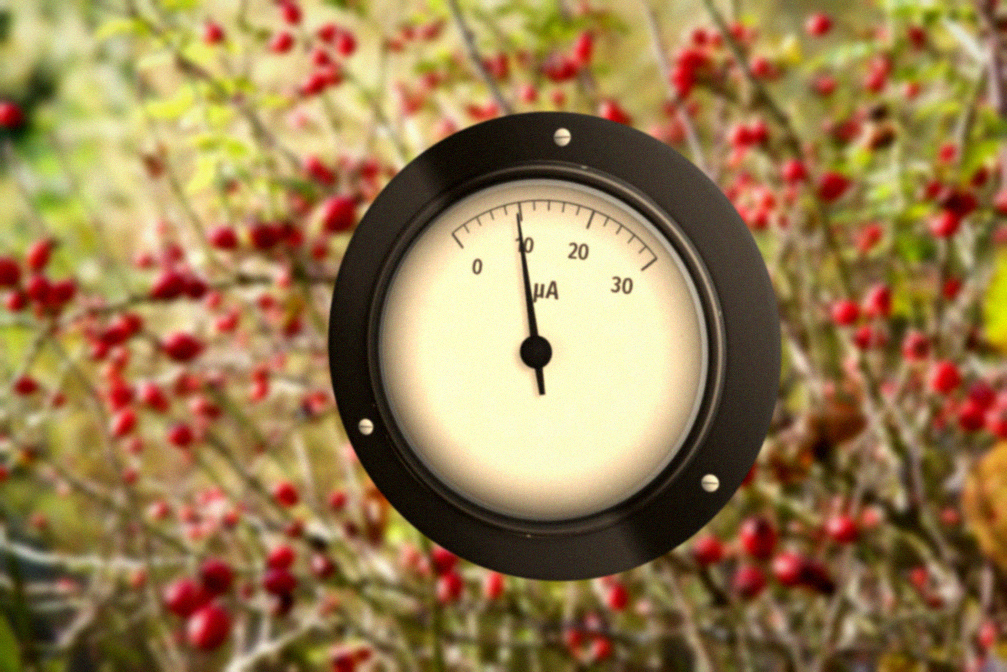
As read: 10 (µA)
